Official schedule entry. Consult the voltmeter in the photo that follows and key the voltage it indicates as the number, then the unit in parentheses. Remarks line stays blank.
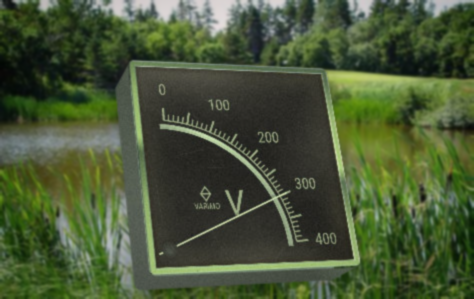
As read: 300 (V)
